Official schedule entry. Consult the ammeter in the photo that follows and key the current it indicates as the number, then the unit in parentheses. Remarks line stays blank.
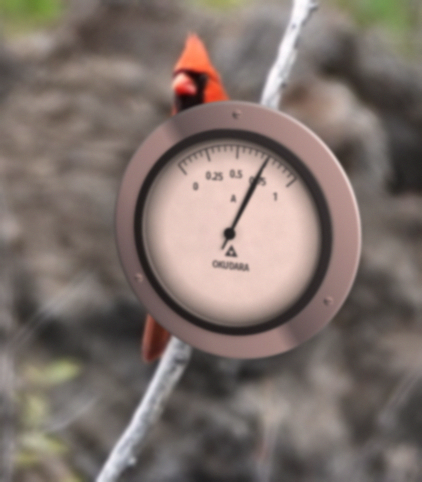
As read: 0.75 (A)
